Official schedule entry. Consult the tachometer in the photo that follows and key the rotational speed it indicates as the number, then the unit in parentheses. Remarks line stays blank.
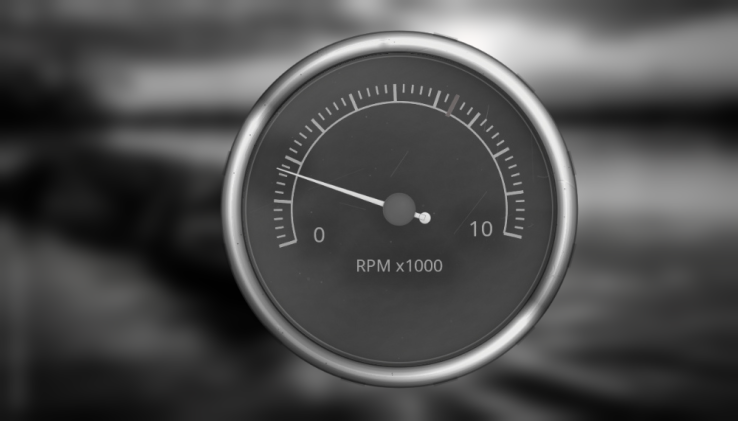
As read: 1700 (rpm)
